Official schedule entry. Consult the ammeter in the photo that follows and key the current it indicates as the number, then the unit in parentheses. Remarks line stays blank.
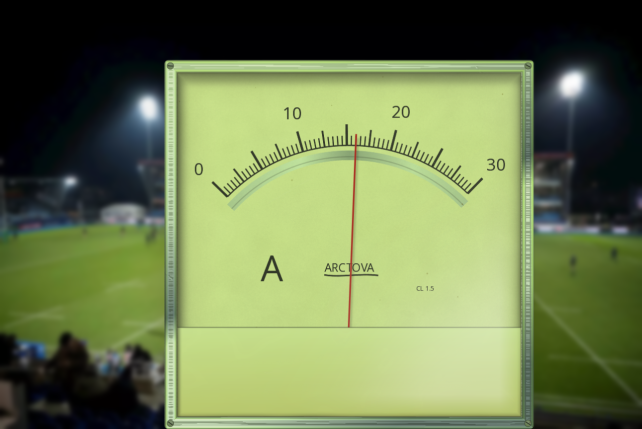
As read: 16 (A)
